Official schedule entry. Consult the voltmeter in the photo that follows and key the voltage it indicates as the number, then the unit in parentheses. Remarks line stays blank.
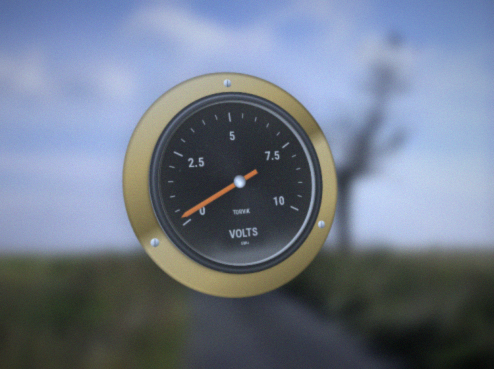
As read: 0.25 (V)
